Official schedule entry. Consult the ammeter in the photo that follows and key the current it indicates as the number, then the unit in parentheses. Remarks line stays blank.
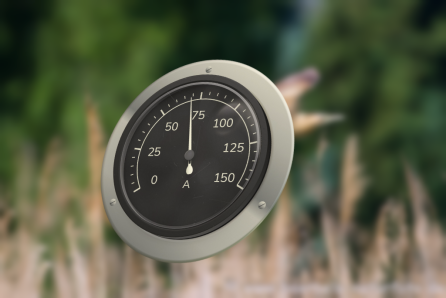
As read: 70 (A)
